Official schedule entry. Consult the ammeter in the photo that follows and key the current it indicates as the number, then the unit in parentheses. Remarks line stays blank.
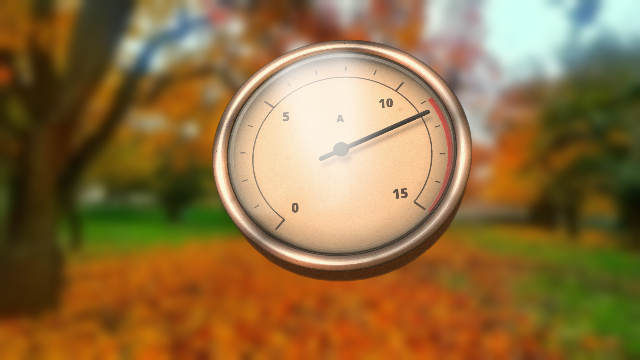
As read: 11.5 (A)
